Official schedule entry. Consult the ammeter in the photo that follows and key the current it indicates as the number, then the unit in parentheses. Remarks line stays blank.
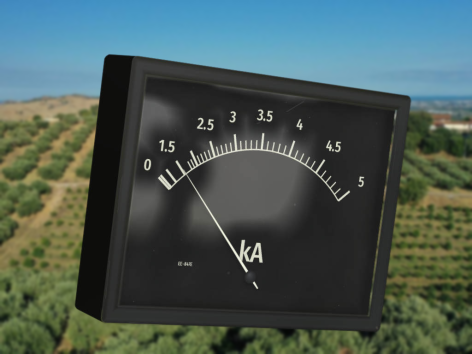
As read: 1.5 (kA)
